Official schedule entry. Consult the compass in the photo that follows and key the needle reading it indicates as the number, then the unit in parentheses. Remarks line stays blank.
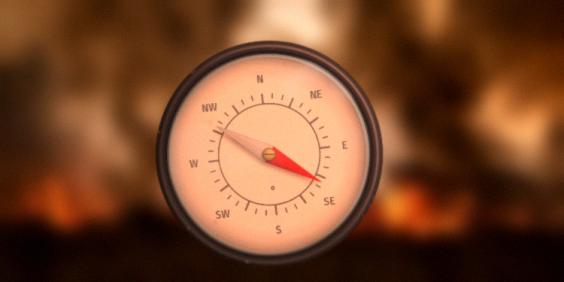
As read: 125 (°)
